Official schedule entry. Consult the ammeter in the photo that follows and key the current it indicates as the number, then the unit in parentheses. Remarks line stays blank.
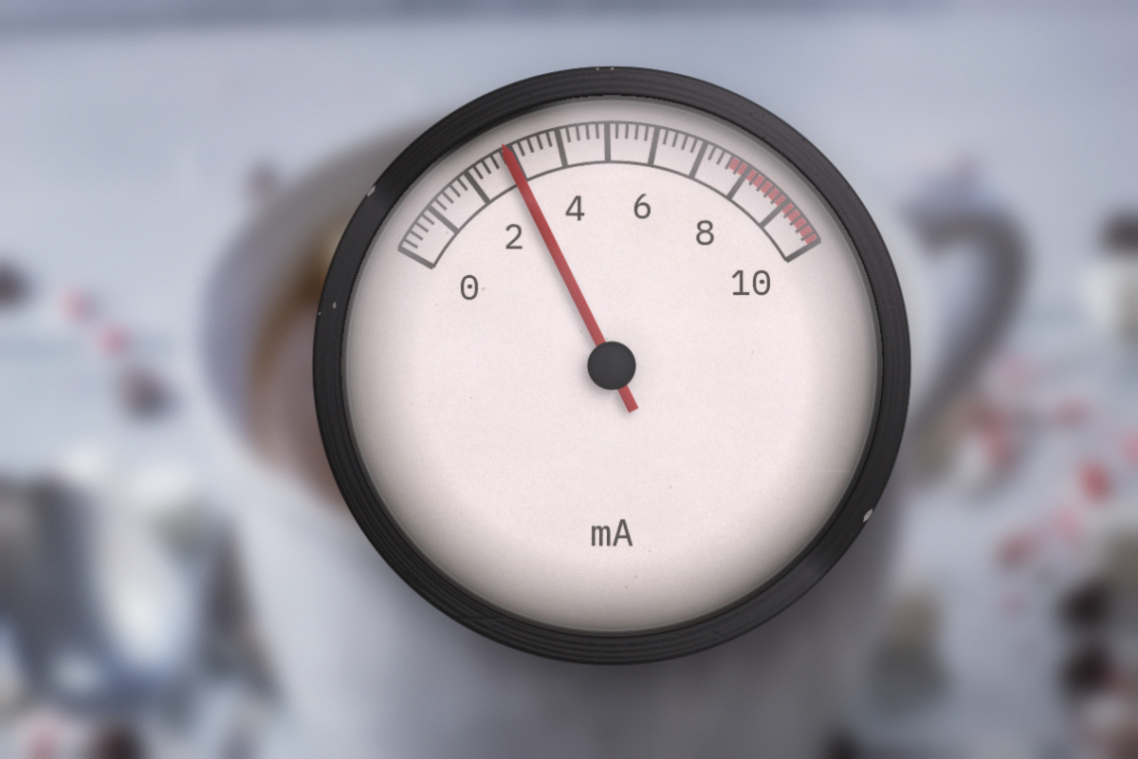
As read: 2.9 (mA)
